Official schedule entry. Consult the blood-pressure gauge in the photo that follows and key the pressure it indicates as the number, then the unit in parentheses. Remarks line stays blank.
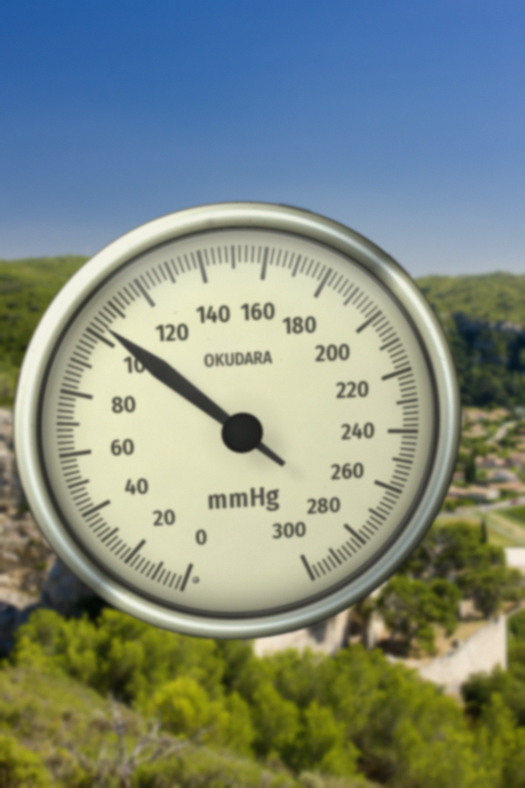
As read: 104 (mmHg)
